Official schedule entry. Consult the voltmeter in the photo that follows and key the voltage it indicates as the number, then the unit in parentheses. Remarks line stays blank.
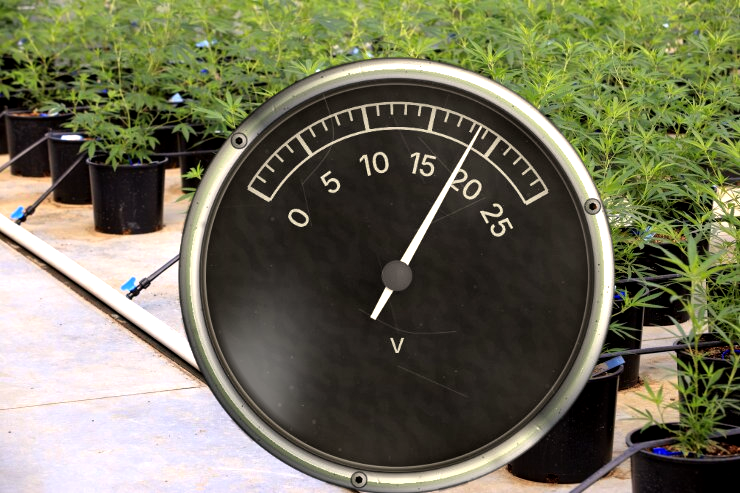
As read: 18.5 (V)
